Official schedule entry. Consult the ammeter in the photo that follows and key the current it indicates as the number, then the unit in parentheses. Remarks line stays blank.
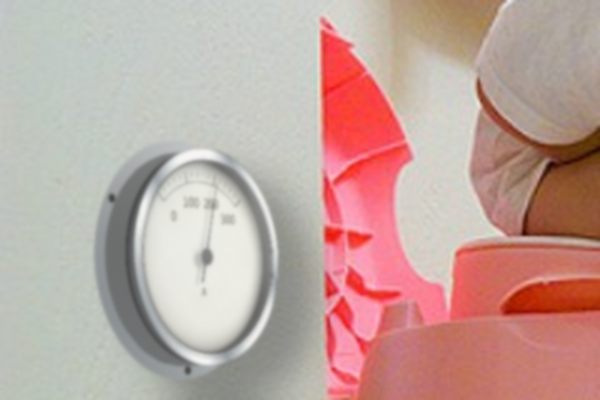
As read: 200 (A)
